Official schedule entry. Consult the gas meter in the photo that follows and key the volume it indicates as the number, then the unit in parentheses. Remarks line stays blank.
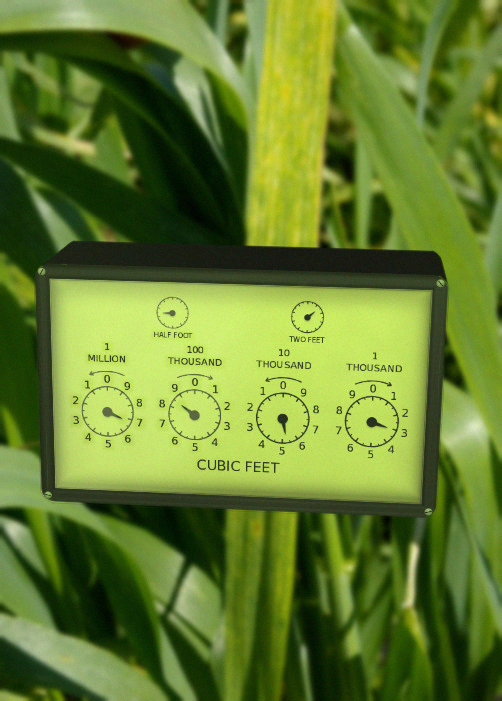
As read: 685300 (ft³)
